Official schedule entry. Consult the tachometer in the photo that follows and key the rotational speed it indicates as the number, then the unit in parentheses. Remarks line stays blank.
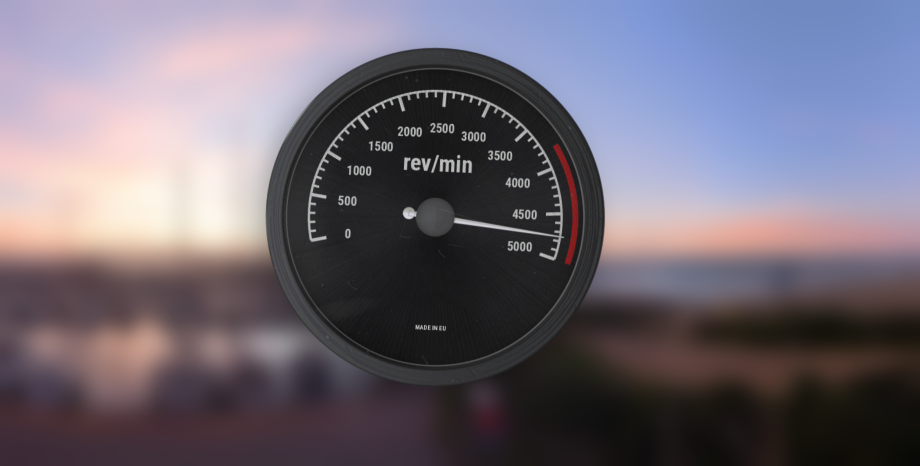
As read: 4750 (rpm)
